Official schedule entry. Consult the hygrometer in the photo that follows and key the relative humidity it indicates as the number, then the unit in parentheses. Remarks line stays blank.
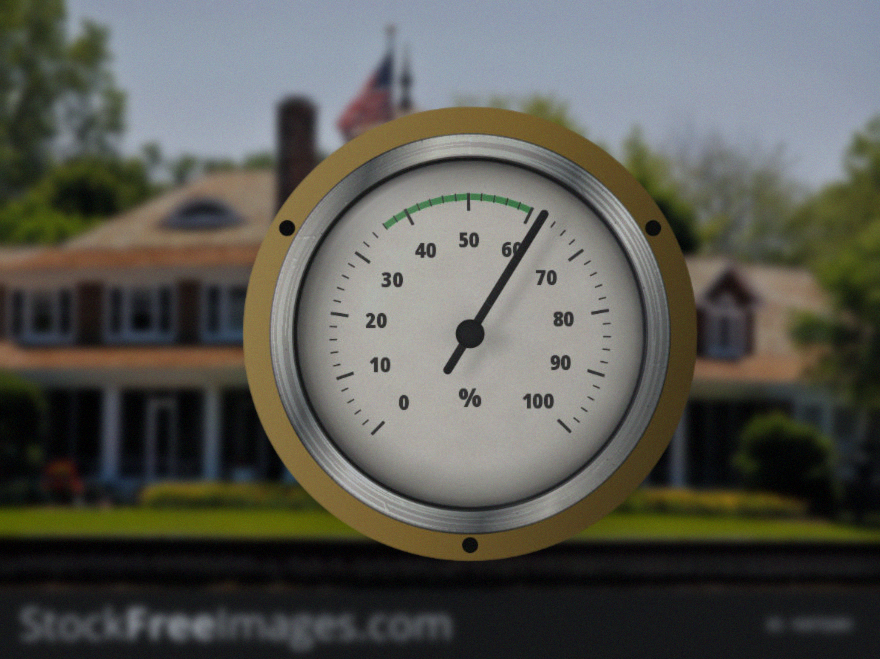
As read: 62 (%)
